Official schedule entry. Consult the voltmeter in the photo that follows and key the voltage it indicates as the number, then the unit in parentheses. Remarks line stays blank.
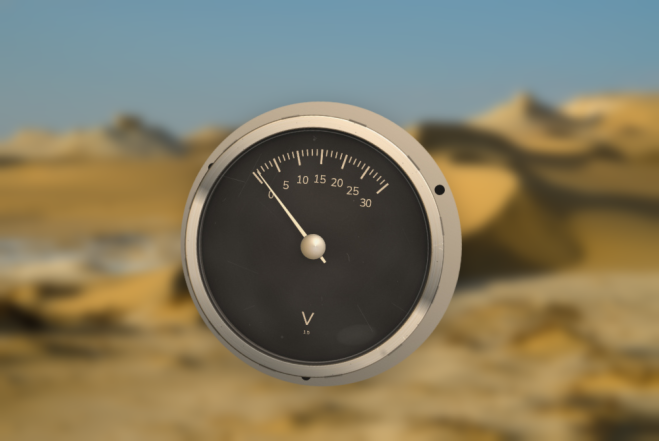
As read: 1 (V)
